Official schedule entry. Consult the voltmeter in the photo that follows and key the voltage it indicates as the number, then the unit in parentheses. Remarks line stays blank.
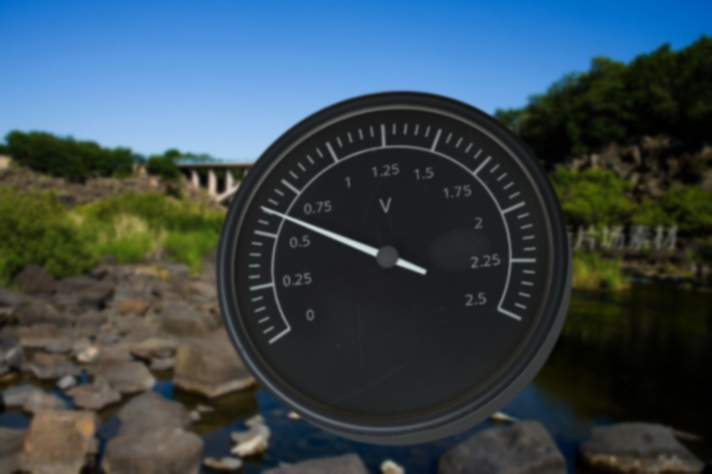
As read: 0.6 (V)
